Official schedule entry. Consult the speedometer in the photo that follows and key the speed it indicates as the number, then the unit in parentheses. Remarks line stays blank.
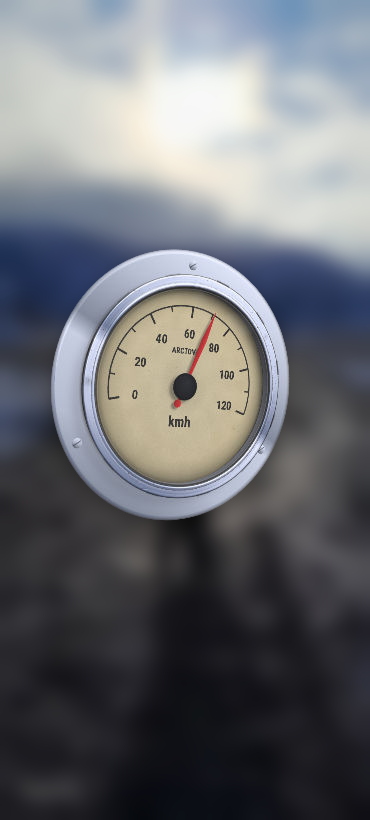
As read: 70 (km/h)
